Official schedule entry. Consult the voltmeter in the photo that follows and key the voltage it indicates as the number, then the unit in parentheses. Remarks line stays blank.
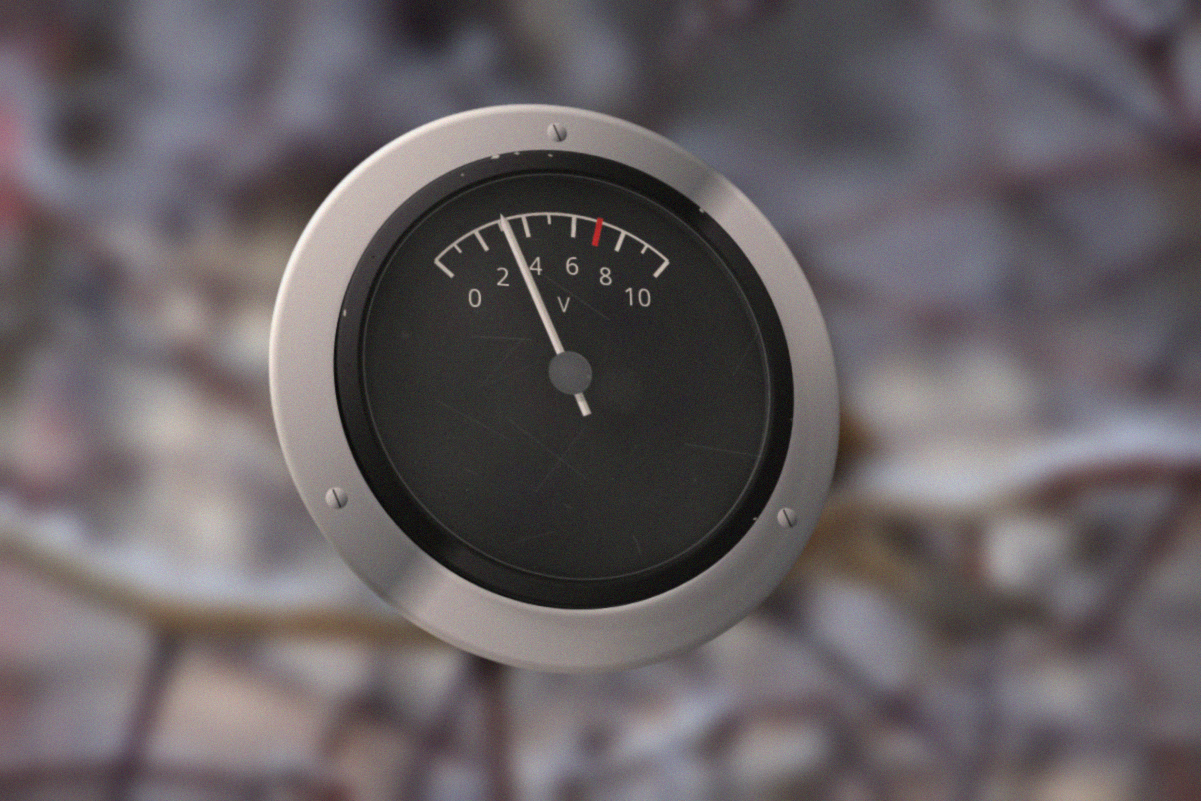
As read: 3 (V)
